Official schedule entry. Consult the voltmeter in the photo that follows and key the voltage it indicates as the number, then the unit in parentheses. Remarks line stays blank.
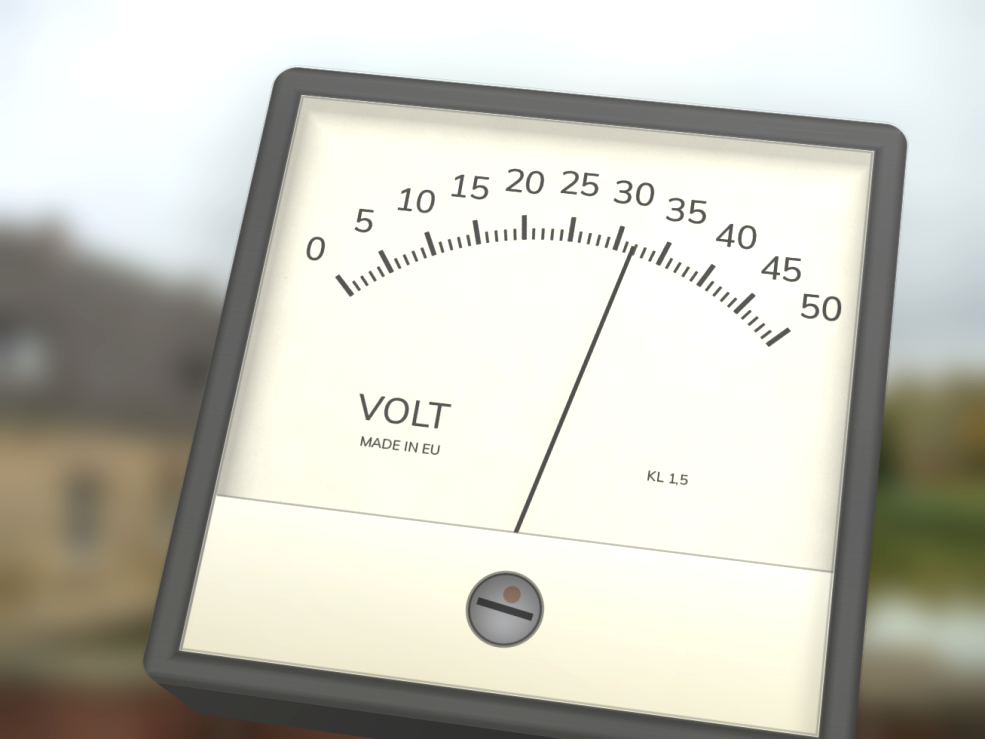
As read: 32 (V)
